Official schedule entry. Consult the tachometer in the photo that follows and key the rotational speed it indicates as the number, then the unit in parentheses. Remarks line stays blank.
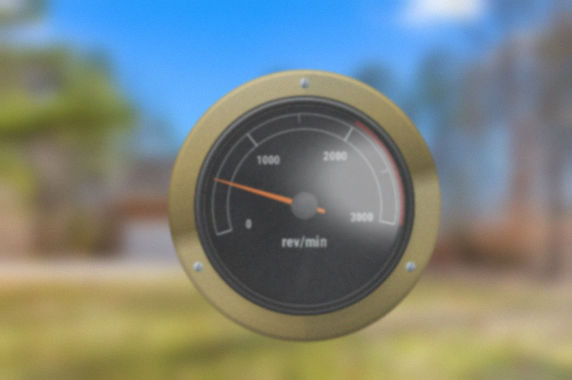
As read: 500 (rpm)
